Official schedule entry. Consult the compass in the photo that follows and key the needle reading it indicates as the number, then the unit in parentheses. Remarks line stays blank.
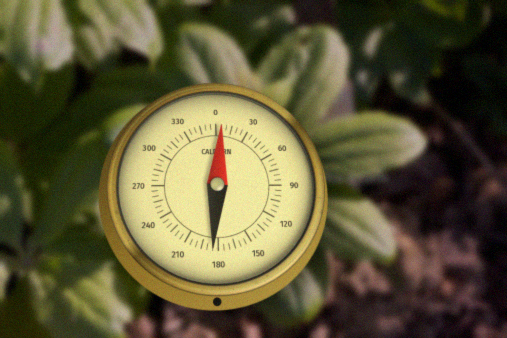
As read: 5 (°)
